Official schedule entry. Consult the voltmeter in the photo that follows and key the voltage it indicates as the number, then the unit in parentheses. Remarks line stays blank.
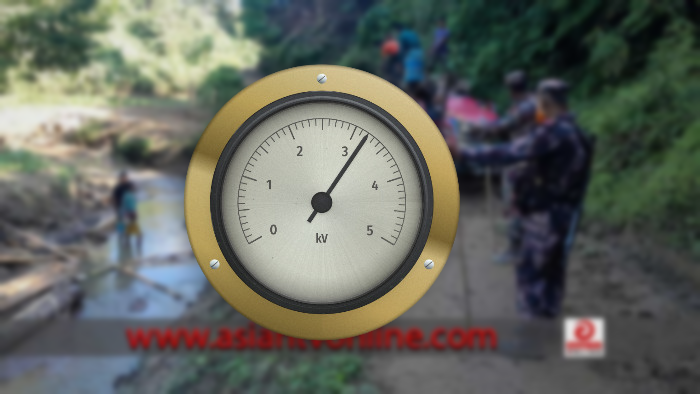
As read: 3.2 (kV)
